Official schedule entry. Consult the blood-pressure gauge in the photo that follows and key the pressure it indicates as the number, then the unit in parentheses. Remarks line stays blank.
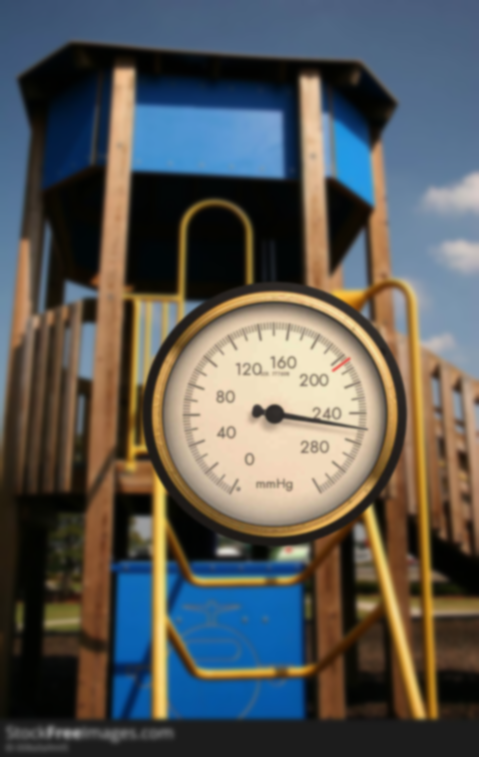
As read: 250 (mmHg)
